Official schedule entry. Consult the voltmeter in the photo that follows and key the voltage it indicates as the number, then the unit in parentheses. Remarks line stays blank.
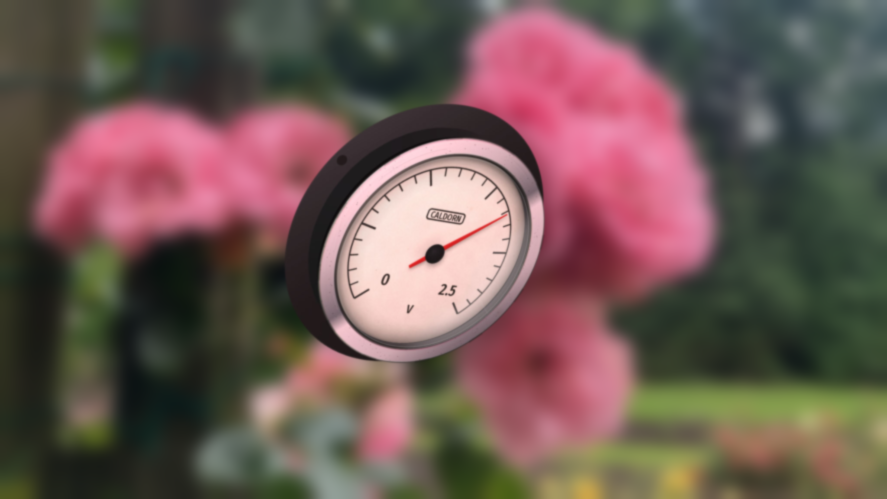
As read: 1.7 (V)
